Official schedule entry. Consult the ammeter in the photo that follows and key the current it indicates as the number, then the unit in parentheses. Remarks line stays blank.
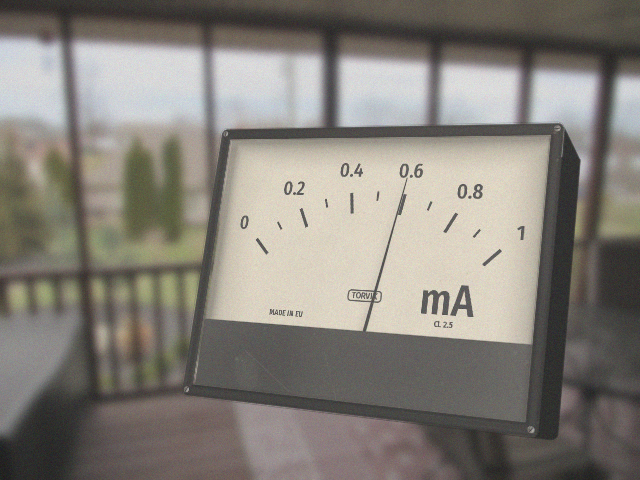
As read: 0.6 (mA)
